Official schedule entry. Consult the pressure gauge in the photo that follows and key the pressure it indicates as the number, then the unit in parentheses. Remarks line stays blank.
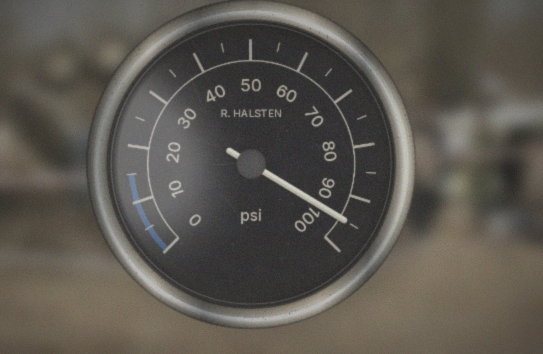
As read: 95 (psi)
